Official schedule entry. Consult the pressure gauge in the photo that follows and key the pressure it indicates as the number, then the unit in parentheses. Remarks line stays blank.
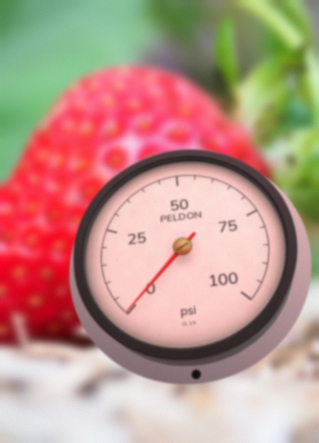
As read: 0 (psi)
